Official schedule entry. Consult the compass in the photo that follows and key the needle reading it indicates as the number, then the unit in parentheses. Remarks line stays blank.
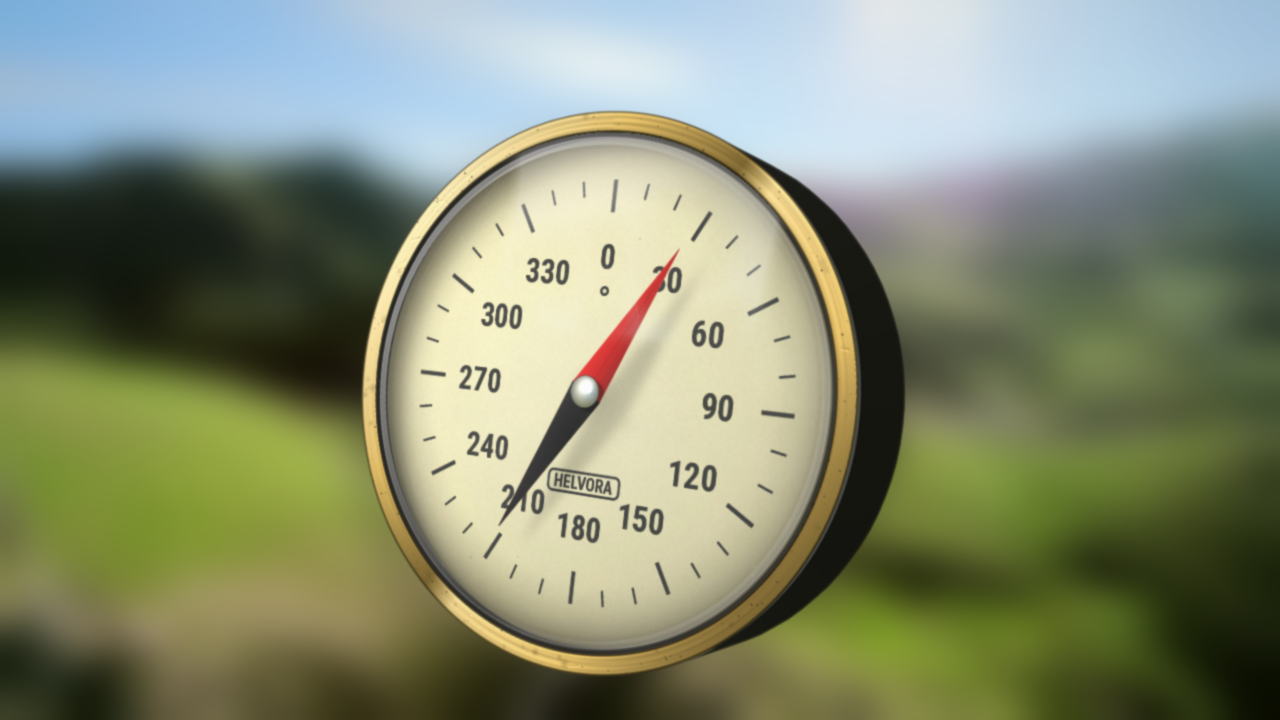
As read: 30 (°)
